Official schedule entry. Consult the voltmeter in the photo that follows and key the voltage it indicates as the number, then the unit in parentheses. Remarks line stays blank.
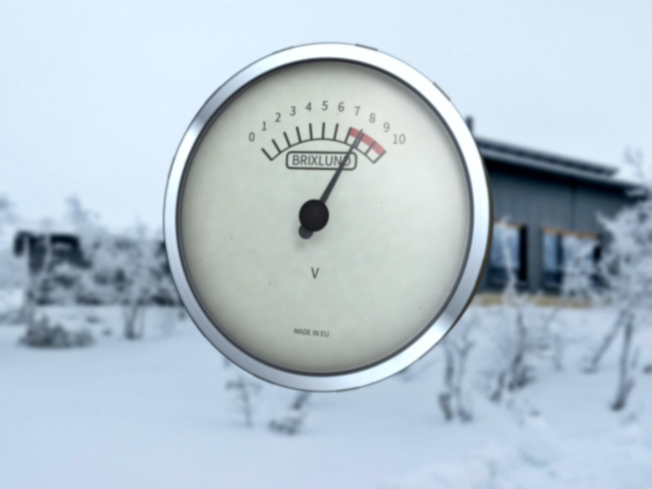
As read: 8 (V)
